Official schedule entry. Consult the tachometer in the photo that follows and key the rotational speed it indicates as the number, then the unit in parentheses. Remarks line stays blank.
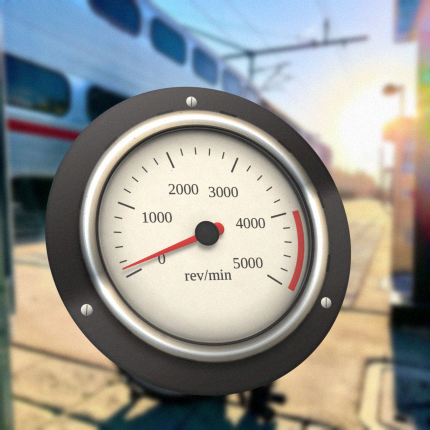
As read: 100 (rpm)
